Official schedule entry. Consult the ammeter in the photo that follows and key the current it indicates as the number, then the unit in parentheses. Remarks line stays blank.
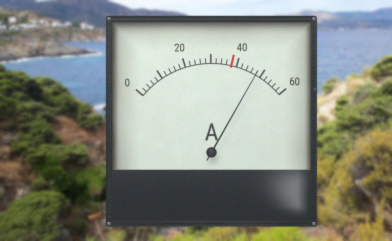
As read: 48 (A)
